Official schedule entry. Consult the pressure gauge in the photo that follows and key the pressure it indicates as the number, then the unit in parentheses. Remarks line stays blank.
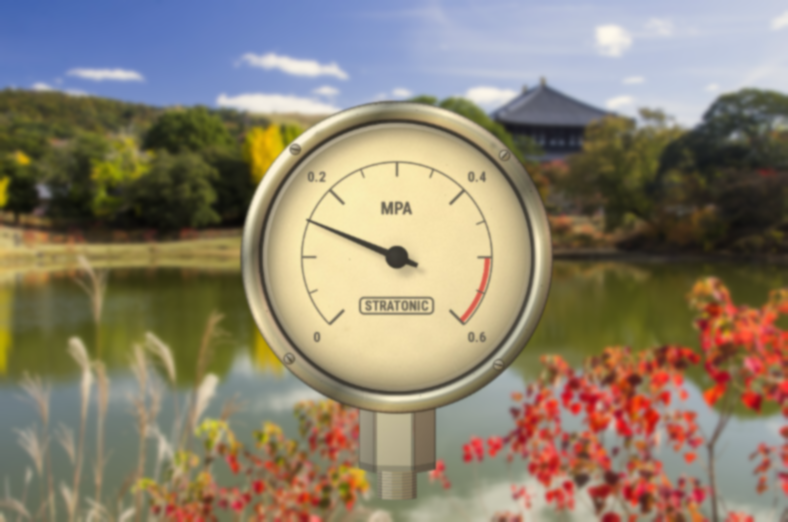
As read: 0.15 (MPa)
